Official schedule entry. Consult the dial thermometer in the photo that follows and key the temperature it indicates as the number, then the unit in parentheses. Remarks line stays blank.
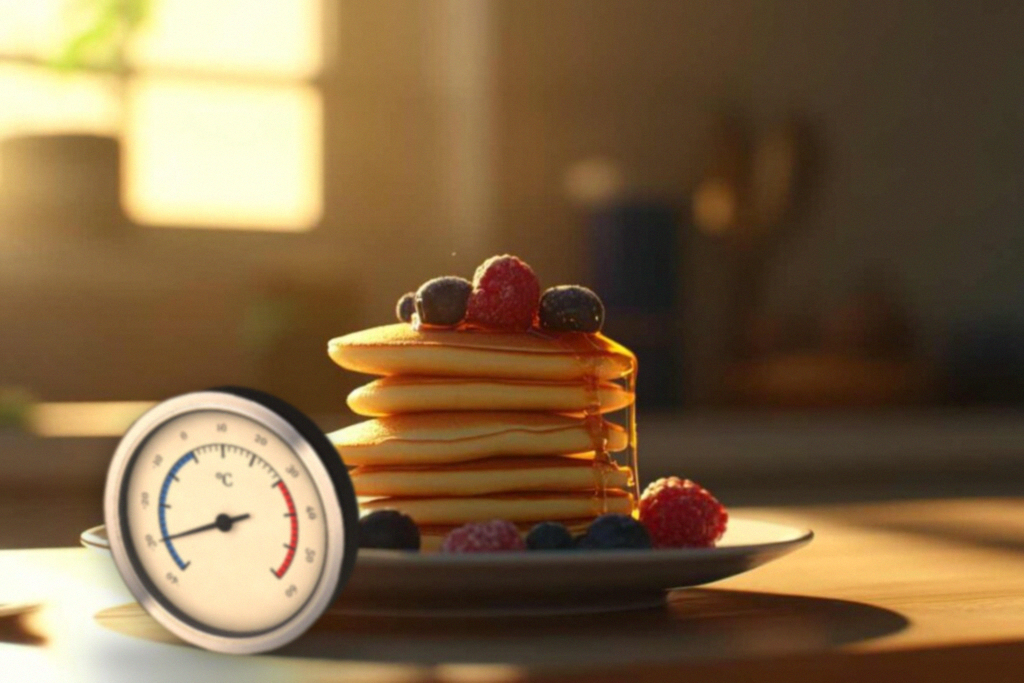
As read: -30 (°C)
